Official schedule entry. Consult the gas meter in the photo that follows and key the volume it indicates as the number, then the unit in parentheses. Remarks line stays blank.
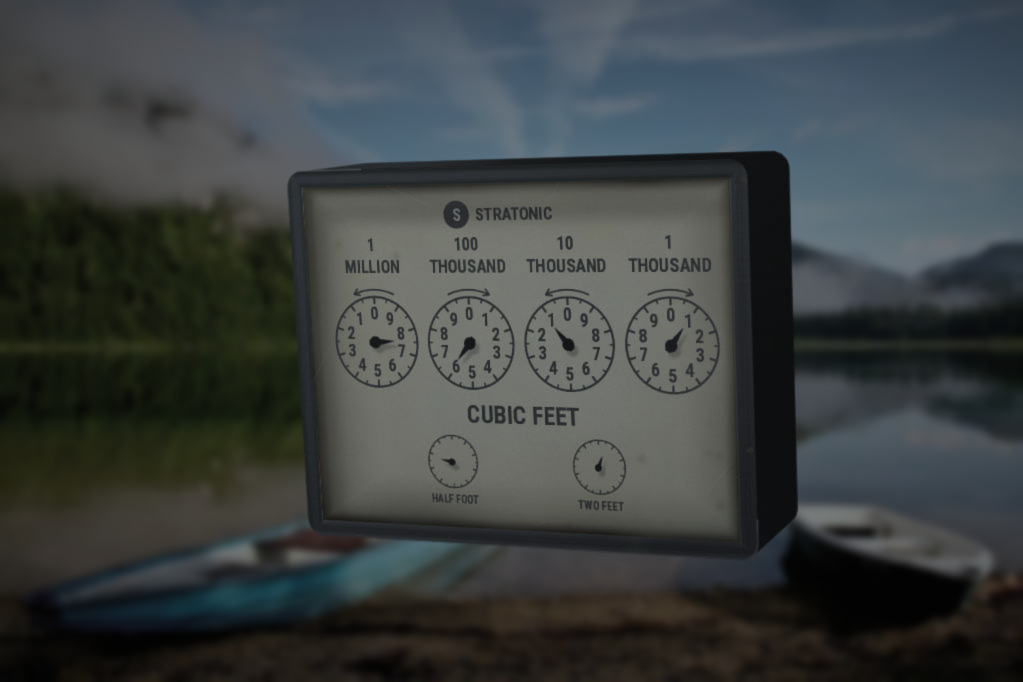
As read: 761100 (ft³)
